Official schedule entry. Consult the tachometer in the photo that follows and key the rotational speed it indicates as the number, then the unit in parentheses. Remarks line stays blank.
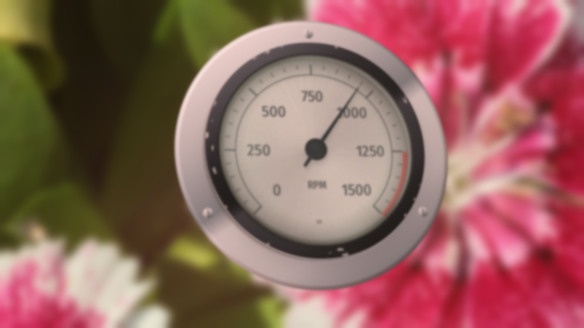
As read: 950 (rpm)
